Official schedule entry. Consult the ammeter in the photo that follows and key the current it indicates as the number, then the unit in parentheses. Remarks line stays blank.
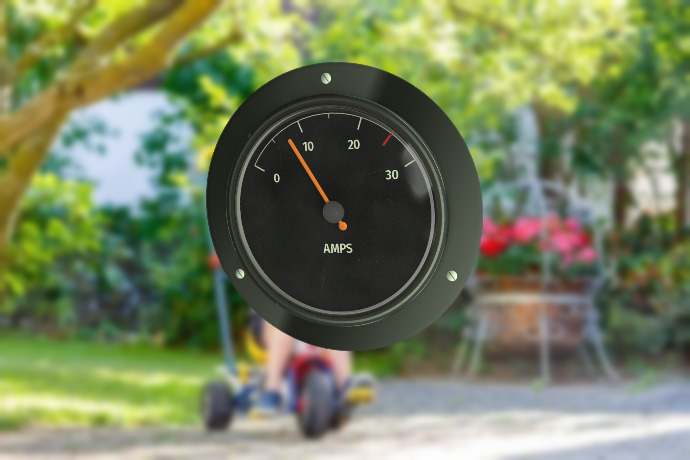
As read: 7.5 (A)
